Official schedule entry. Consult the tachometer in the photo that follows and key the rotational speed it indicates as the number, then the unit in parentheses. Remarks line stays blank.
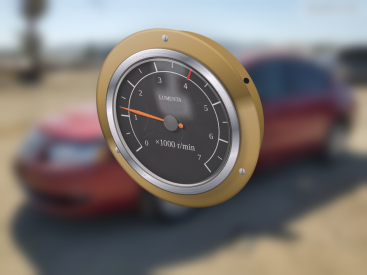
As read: 1250 (rpm)
